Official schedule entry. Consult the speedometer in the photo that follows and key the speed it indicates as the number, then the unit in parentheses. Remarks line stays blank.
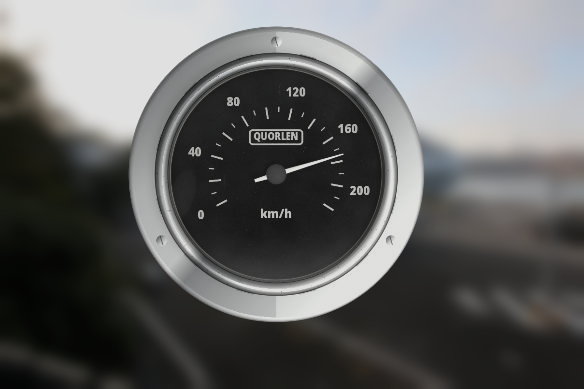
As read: 175 (km/h)
